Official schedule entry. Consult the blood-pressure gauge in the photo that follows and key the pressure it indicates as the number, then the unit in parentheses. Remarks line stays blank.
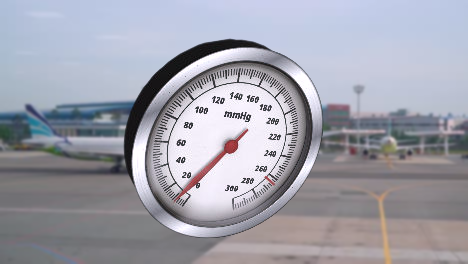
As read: 10 (mmHg)
